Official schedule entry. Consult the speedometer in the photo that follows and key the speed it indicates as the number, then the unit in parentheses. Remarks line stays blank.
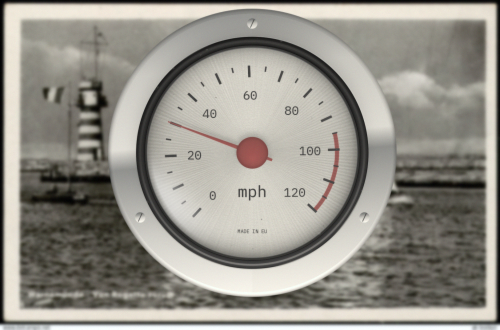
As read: 30 (mph)
